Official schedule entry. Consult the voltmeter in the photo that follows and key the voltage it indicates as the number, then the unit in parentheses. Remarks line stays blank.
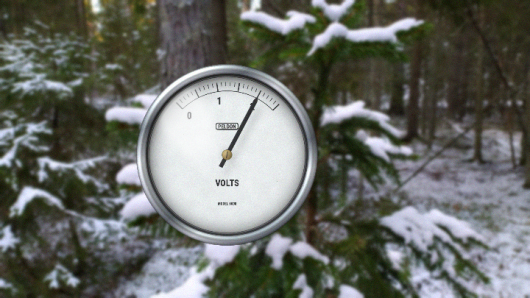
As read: 2 (V)
